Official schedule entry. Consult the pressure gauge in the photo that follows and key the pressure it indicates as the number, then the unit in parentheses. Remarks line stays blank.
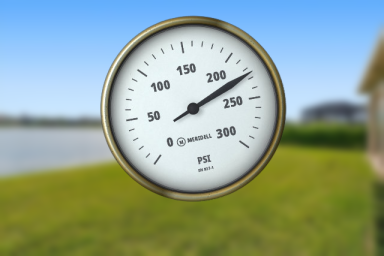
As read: 225 (psi)
